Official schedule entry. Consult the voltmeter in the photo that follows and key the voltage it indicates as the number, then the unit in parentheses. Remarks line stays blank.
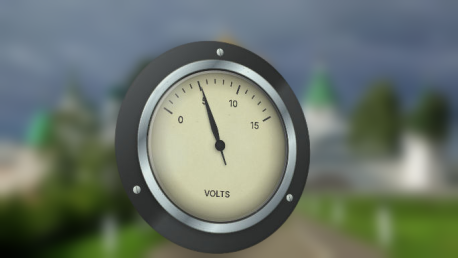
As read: 5 (V)
